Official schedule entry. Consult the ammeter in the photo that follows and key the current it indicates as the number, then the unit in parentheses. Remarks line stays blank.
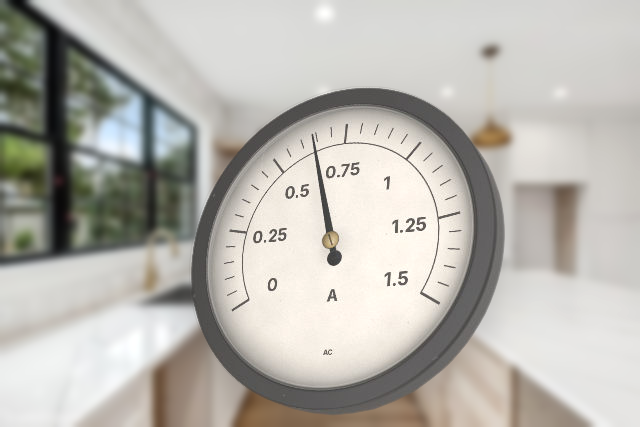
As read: 0.65 (A)
